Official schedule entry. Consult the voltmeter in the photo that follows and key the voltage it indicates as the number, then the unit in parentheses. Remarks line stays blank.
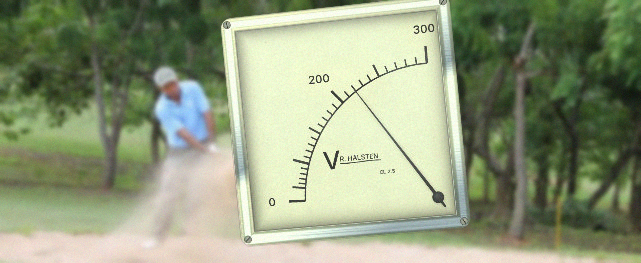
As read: 220 (V)
